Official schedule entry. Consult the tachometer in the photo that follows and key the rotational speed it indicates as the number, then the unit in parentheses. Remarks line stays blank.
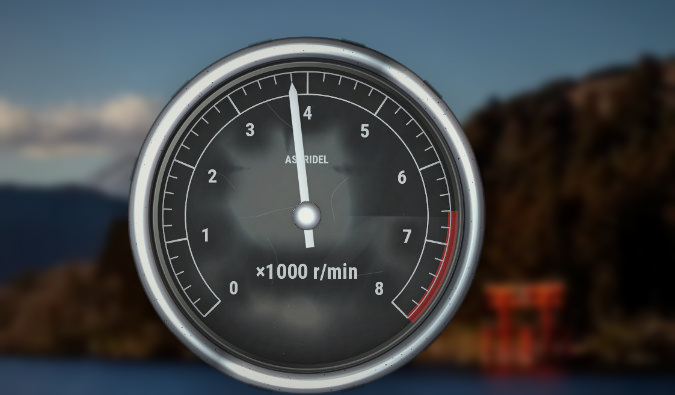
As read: 3800 (rpm)
